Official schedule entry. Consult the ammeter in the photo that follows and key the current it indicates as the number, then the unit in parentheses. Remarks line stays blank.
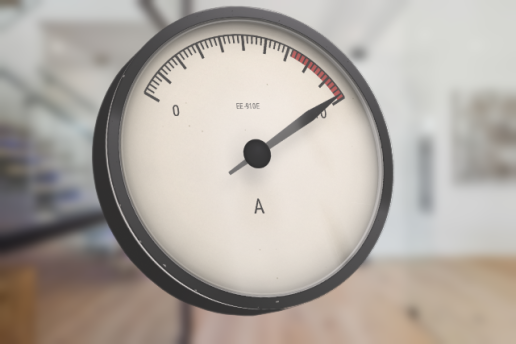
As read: 9.8 (A)
